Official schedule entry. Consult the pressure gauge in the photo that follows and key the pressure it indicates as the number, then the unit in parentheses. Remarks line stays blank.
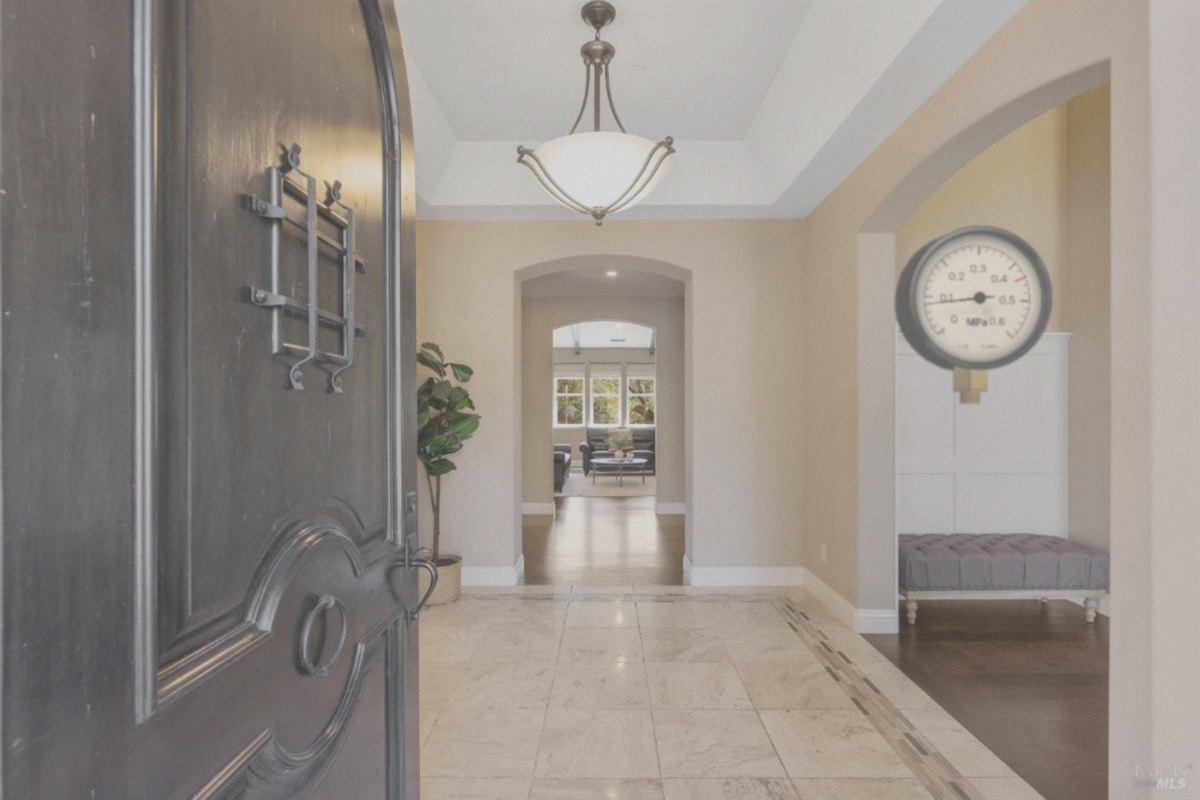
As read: 0.08 (MPa)
